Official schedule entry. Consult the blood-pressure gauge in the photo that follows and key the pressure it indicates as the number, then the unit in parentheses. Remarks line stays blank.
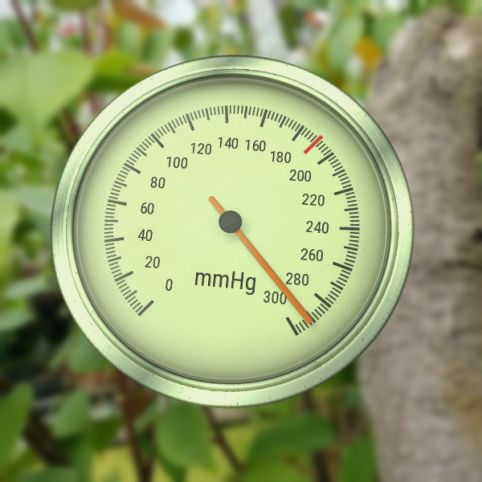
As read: 292 (mmHg)
